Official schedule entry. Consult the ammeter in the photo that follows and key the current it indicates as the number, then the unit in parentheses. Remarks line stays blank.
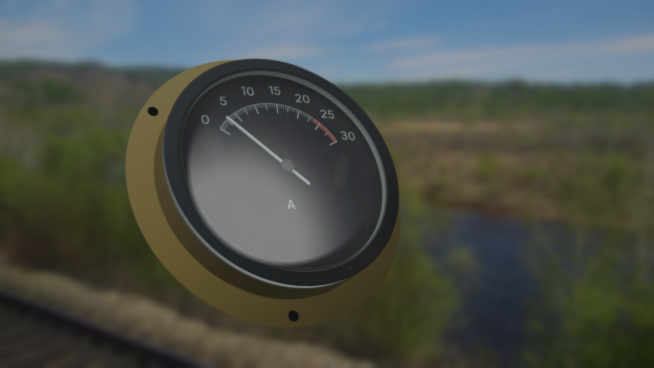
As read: 2.5 (A)
